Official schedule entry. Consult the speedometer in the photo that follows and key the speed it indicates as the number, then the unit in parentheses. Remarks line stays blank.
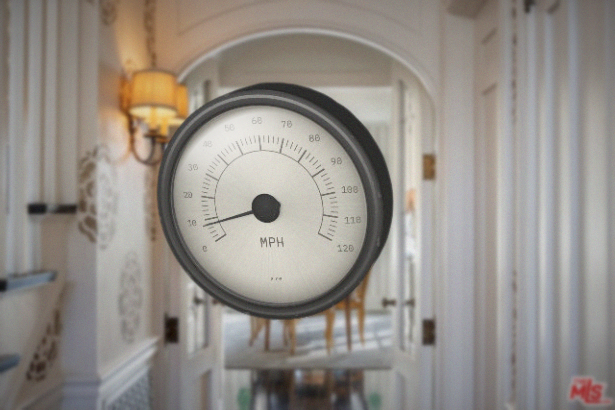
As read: 8 (mph)
